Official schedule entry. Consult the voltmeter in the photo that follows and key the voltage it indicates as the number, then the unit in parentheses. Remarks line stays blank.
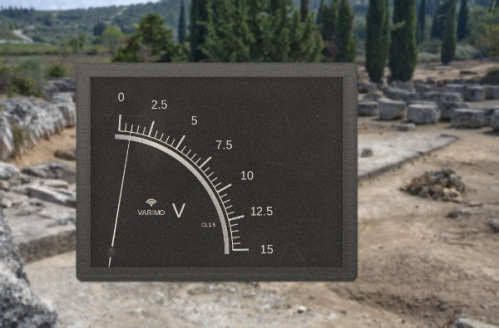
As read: 1 (V)
